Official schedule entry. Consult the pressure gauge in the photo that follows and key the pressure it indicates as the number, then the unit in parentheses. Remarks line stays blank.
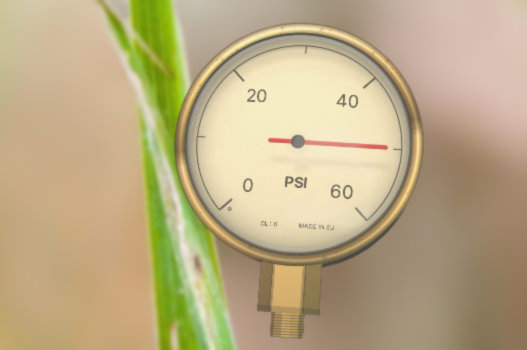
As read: 50 (psi)
